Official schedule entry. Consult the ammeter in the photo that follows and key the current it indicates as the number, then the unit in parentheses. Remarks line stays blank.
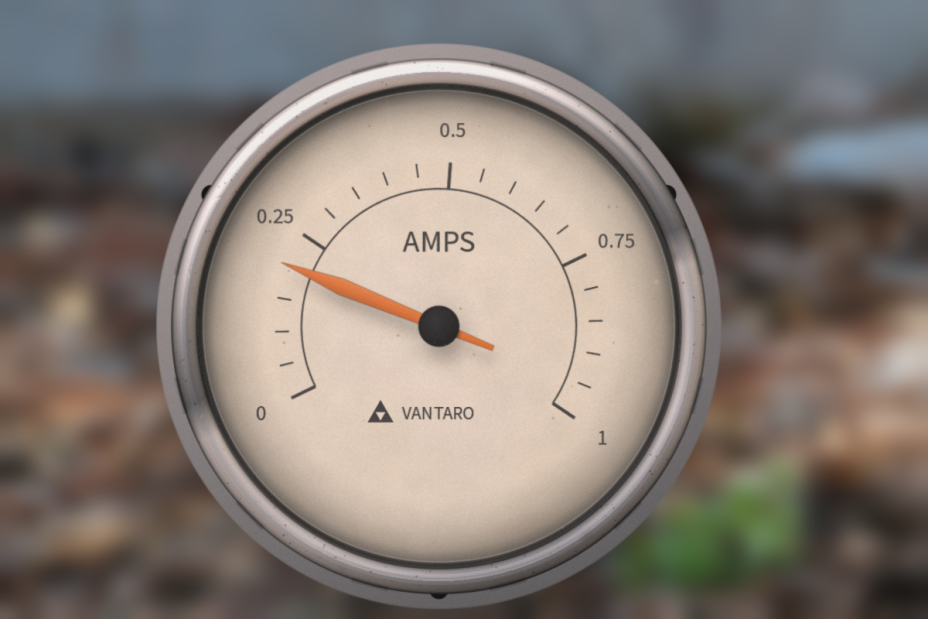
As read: 0.2 (A)
